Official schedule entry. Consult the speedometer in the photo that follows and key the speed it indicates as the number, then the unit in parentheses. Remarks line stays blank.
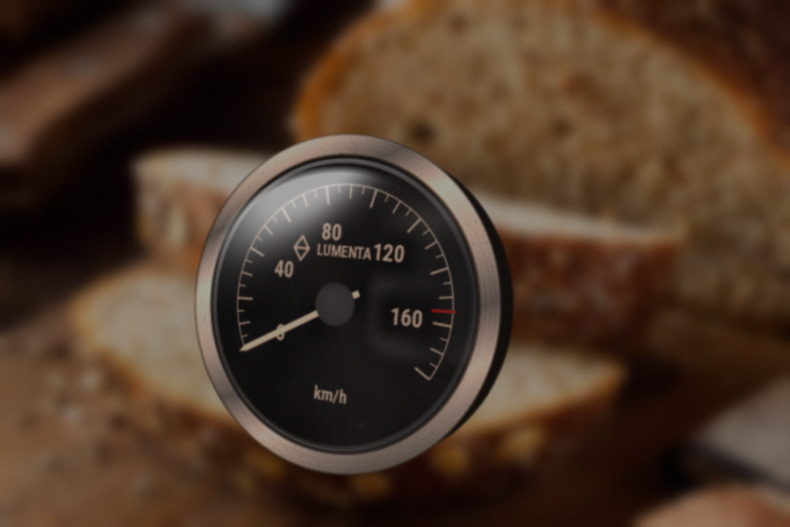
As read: 0 (km/h)
